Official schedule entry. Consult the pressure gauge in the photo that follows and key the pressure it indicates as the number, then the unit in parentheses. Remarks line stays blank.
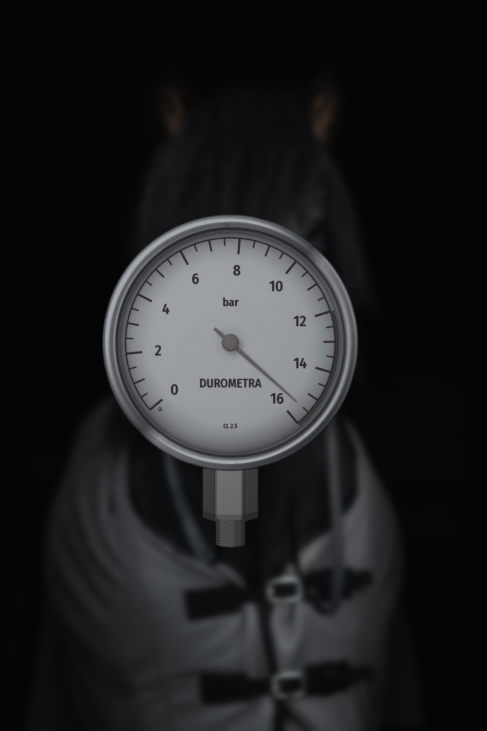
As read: 15.5 (bar)
